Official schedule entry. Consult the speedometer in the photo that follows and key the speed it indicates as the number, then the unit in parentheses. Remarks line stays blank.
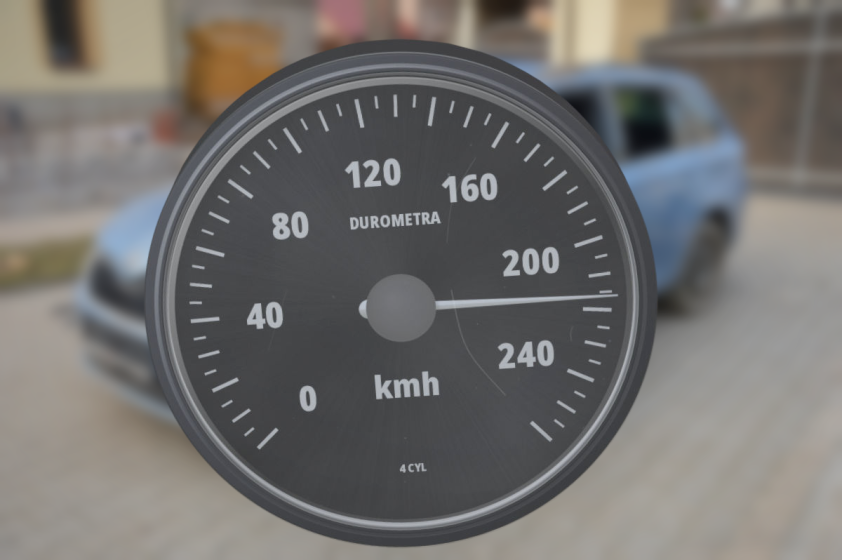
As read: 215 (km/h)
